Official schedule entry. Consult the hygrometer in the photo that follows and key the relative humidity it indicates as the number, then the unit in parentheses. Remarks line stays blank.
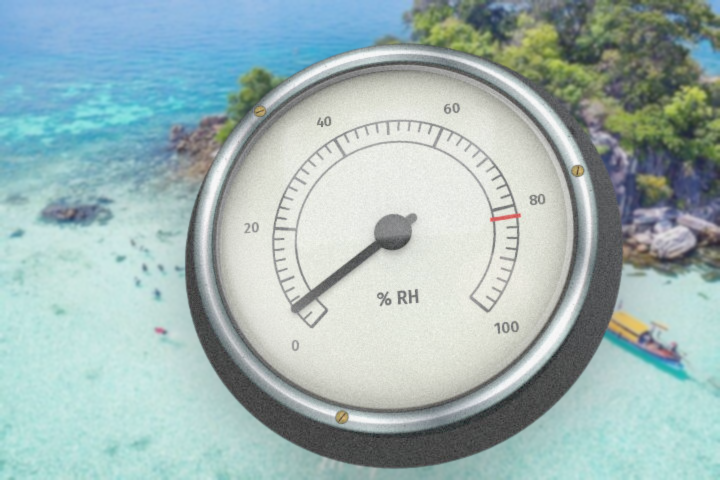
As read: 4 (%)
